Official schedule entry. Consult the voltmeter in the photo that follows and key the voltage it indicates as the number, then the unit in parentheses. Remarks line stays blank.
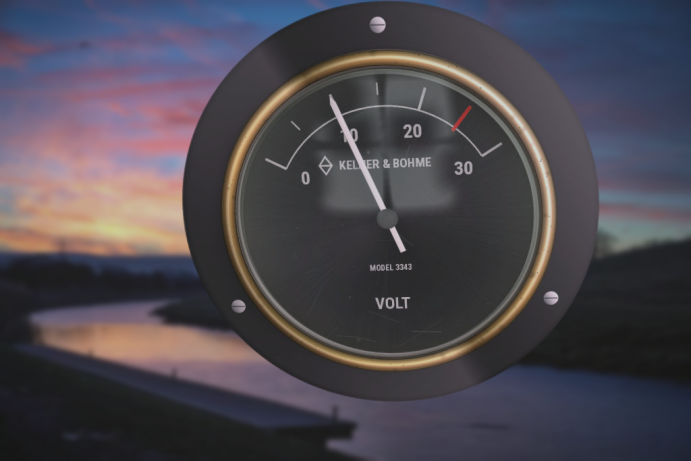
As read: 10 (V)
